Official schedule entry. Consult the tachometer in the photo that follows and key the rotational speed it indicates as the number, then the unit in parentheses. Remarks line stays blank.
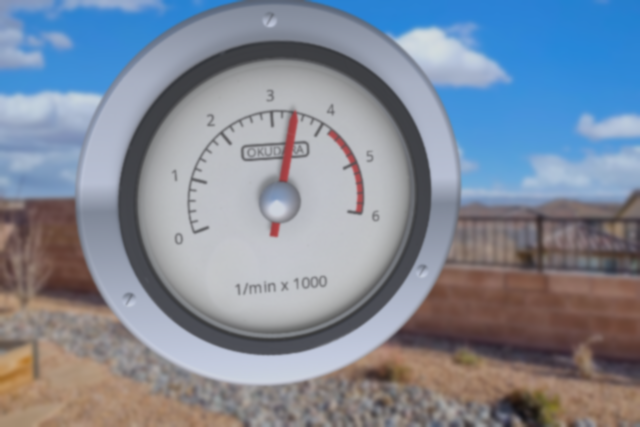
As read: 3400 (rpm)
